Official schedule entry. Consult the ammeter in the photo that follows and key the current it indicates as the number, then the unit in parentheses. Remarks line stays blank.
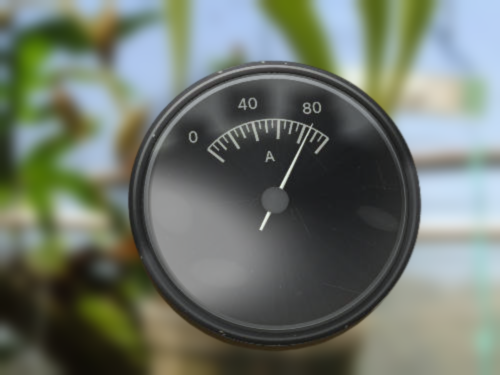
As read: 85 (A)
